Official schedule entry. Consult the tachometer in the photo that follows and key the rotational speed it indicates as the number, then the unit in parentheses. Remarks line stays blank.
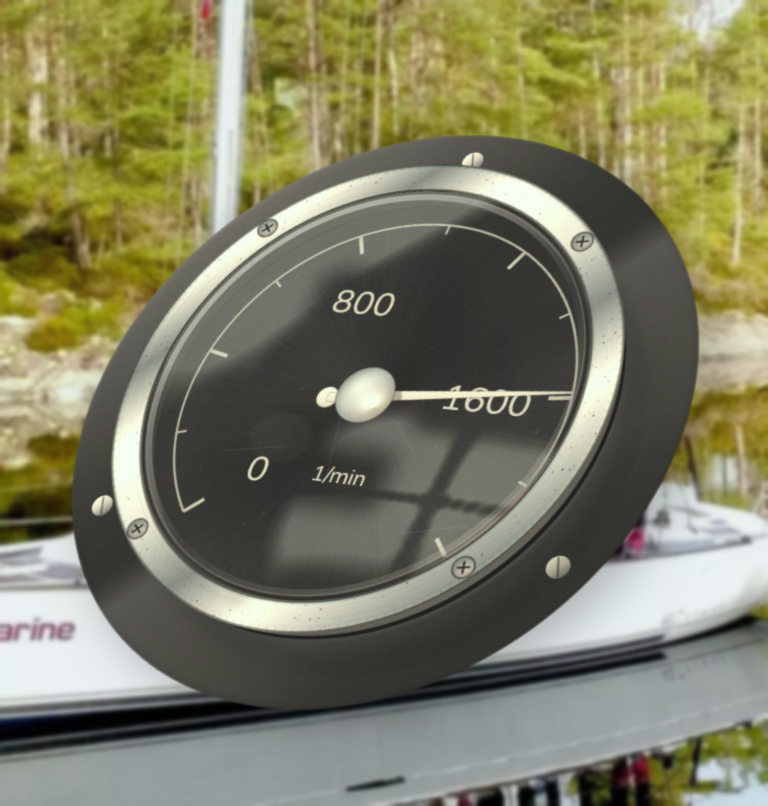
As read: 1600 (rpm)
